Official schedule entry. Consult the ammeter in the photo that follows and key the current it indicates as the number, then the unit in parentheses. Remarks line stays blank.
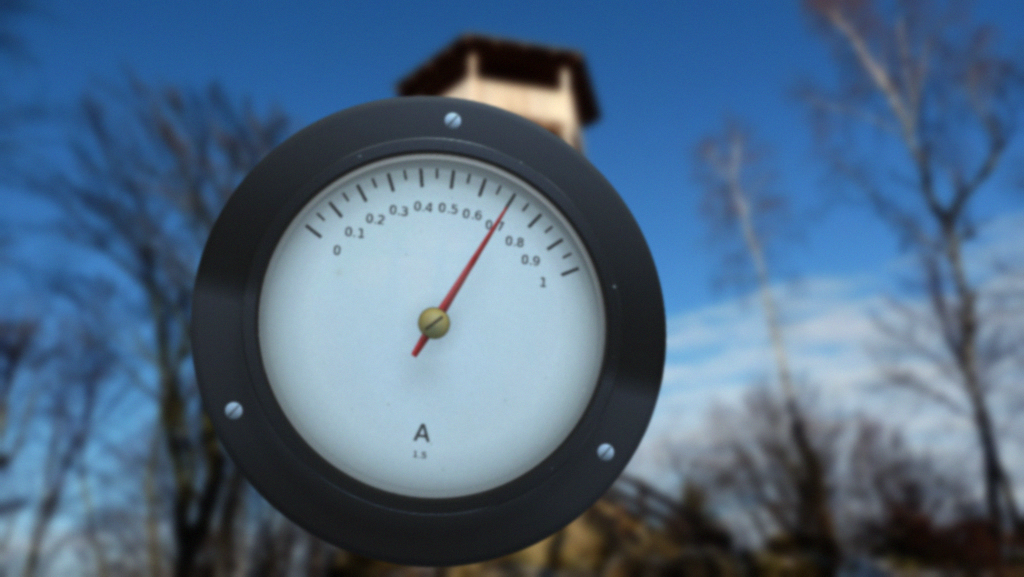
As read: 0.7 (A)
